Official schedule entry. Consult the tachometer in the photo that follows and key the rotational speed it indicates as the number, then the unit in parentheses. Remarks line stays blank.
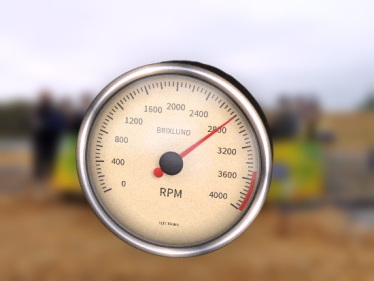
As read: 2800 (rpm)
